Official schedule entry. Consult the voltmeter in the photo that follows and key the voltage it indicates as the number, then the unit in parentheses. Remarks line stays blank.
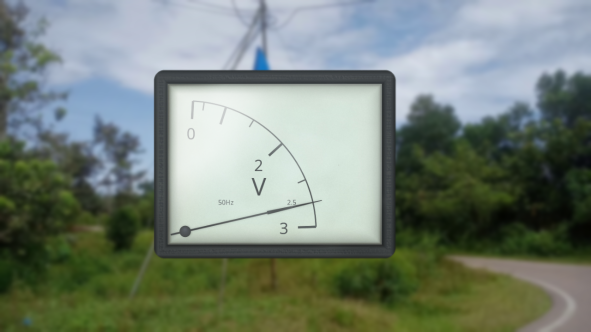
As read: 2.75 (V)
